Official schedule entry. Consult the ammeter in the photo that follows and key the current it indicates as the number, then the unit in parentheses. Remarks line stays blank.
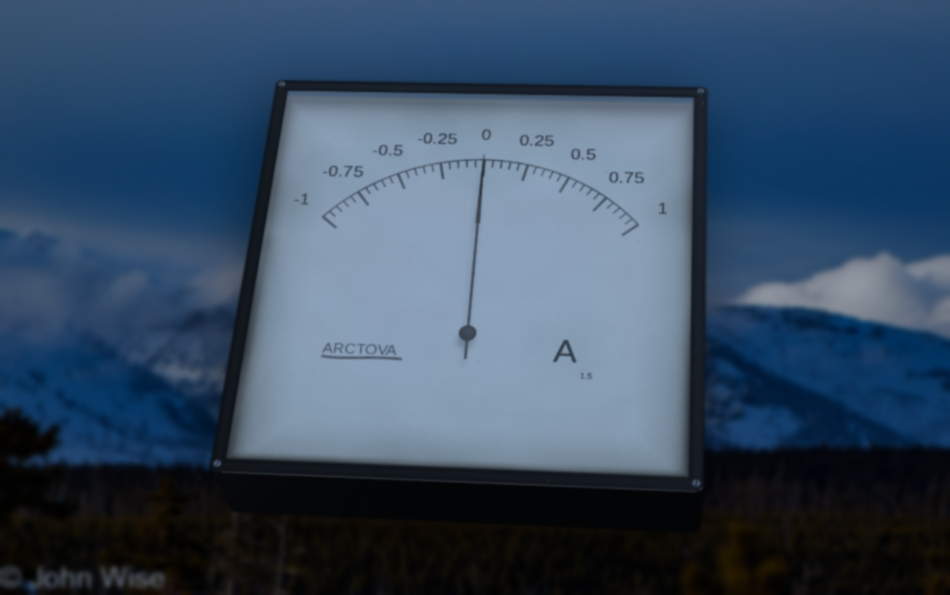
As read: 0 (A)
